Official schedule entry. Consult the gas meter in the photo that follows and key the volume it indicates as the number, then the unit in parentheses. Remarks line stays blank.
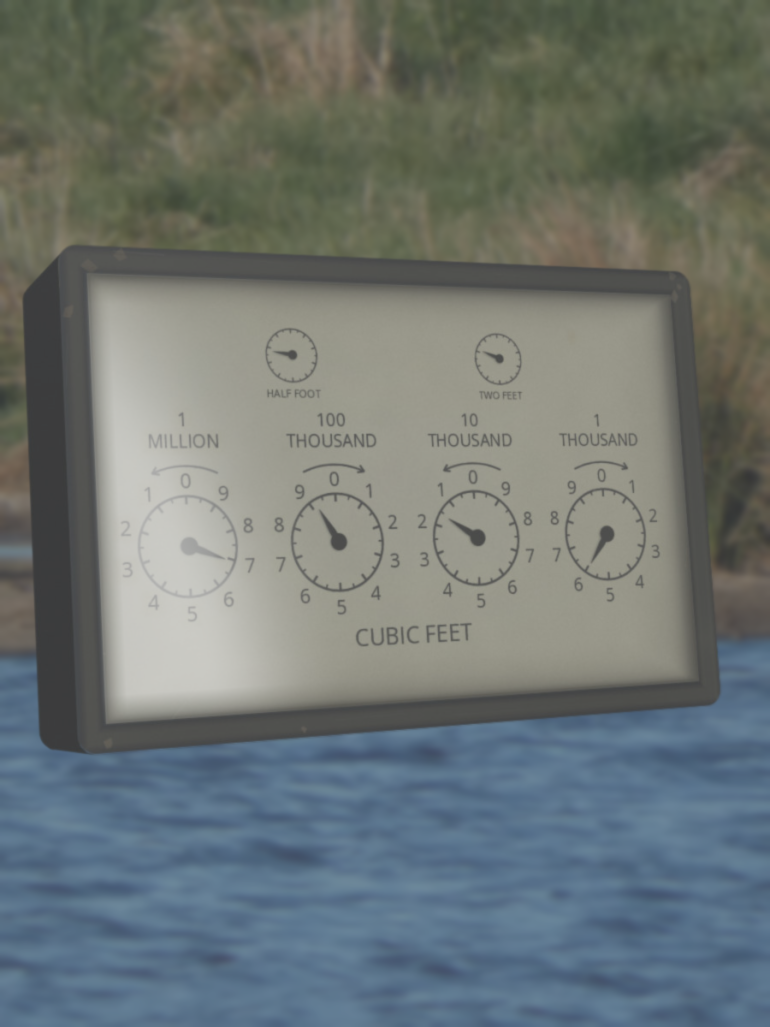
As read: 691600 (ft³)
